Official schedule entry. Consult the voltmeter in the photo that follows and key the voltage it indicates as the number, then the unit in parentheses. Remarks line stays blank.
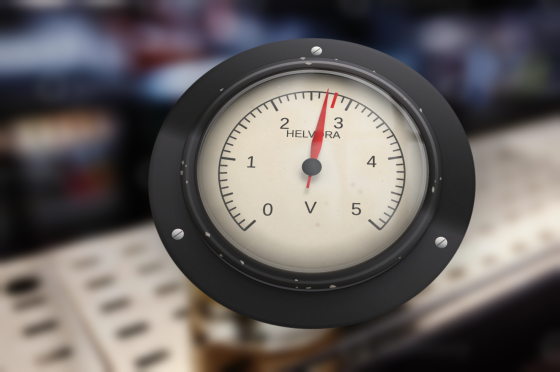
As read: 2.7 (V)
